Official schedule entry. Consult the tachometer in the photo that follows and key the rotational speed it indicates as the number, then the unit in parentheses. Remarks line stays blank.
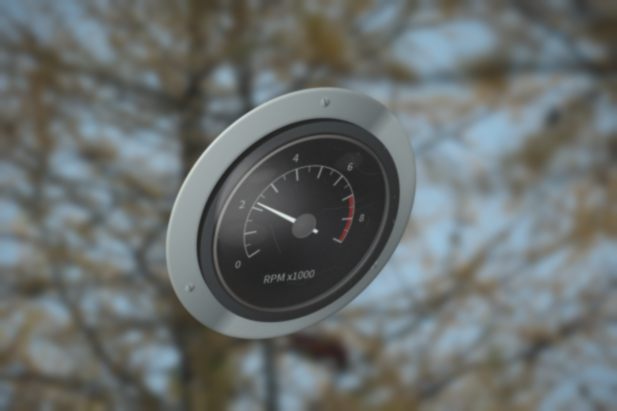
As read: 2250 (rpm)
